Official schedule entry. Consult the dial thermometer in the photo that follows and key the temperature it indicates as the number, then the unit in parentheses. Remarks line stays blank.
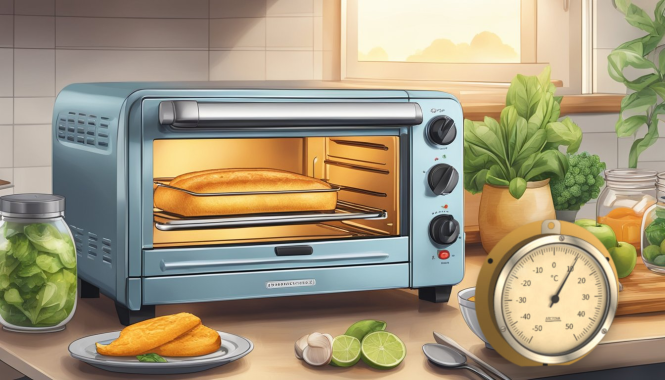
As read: 10 (°C)
